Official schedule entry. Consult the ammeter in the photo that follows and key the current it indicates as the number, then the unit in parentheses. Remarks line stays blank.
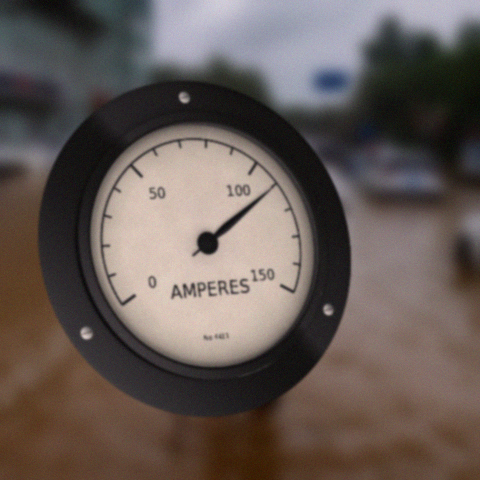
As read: 110 (A)
